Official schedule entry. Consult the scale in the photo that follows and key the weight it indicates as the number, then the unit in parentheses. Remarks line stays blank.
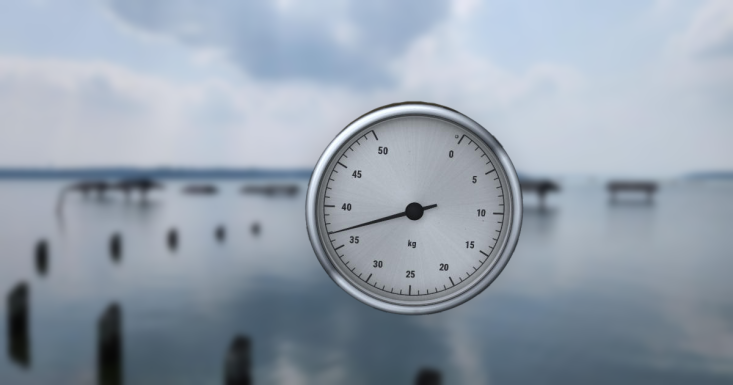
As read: 37 (kg)
